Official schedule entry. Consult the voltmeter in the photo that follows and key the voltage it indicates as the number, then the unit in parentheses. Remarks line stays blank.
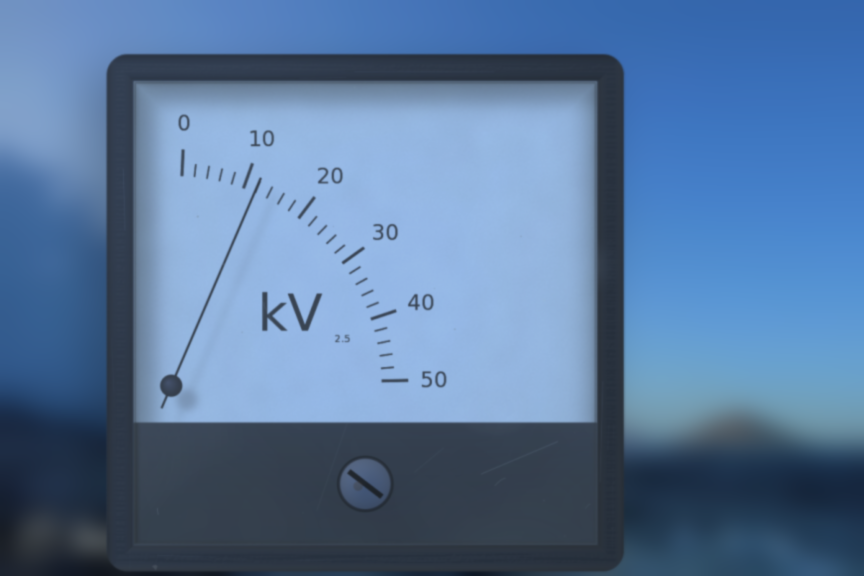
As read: 12 (kV)
